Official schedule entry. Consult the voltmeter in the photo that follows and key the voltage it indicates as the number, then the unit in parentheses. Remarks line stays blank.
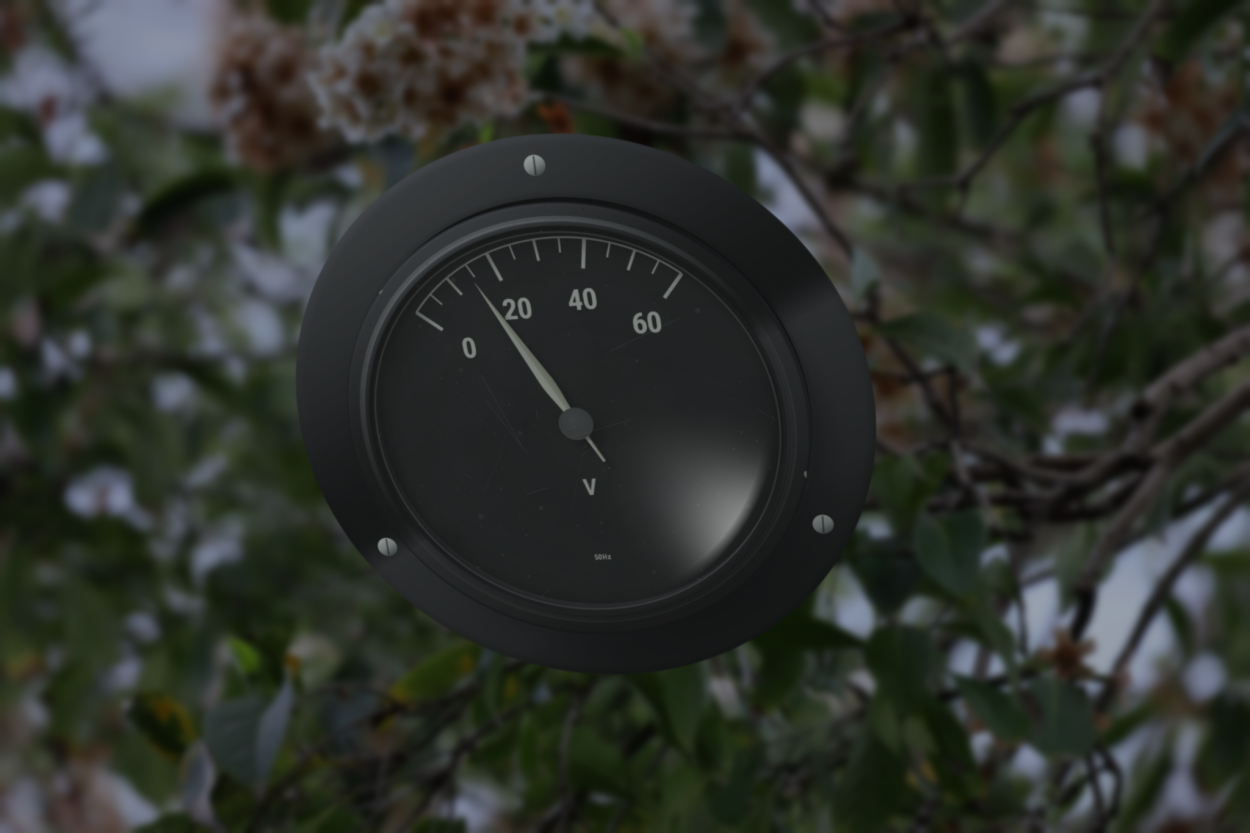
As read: 15 (V)
